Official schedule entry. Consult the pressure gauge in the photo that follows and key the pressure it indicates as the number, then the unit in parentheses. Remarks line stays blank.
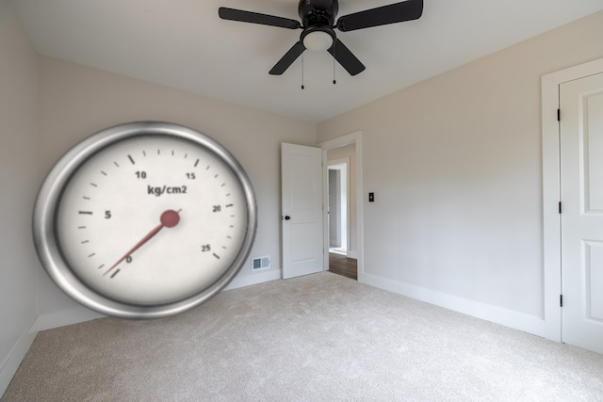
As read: 0.5 (kg/cm²)
